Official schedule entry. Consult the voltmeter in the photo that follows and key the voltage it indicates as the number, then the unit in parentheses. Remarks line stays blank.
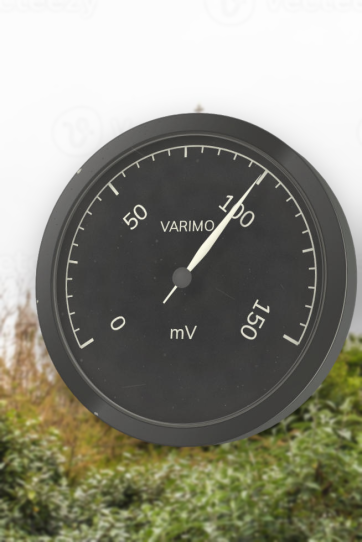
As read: 100 (mV)
